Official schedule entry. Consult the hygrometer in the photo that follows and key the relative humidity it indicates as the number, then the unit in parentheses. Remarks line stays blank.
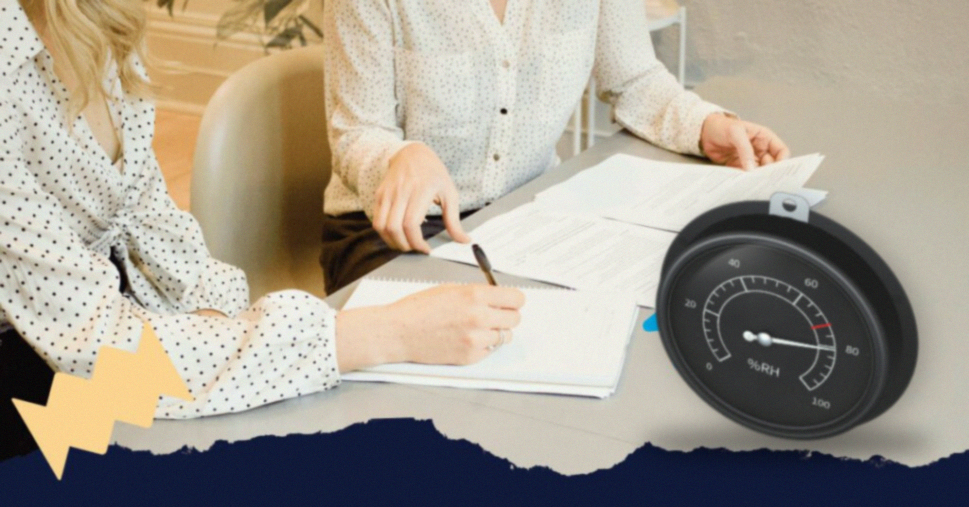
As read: 80 (%)
